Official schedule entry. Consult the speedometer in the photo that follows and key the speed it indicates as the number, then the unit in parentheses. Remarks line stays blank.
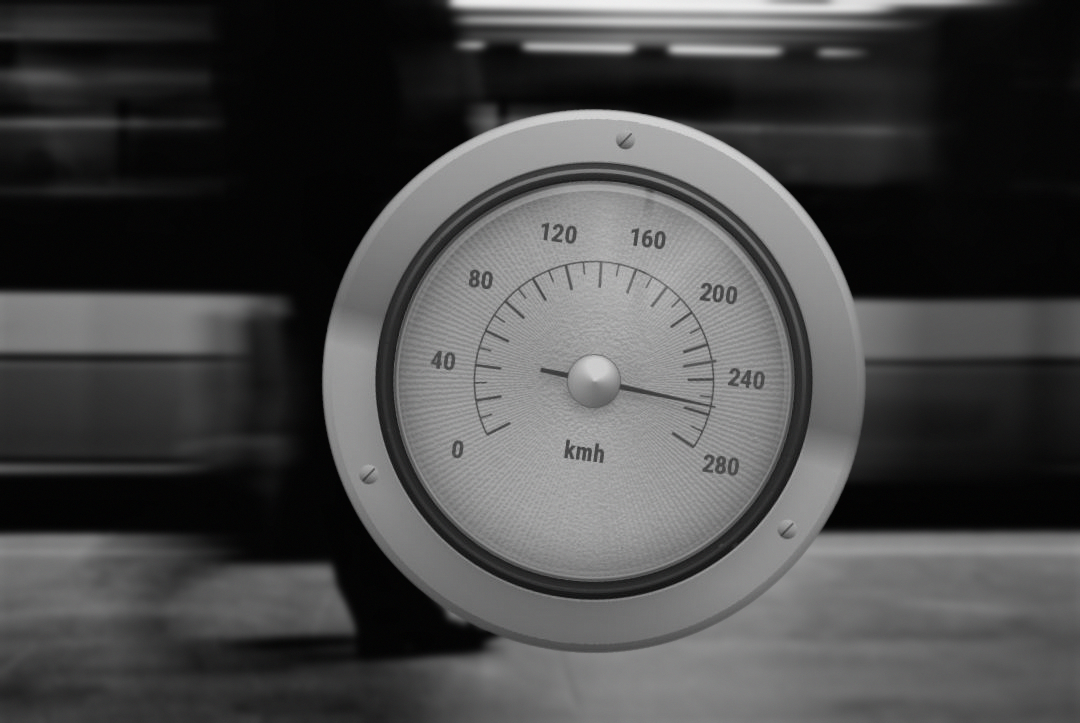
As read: 255 (km/h)
